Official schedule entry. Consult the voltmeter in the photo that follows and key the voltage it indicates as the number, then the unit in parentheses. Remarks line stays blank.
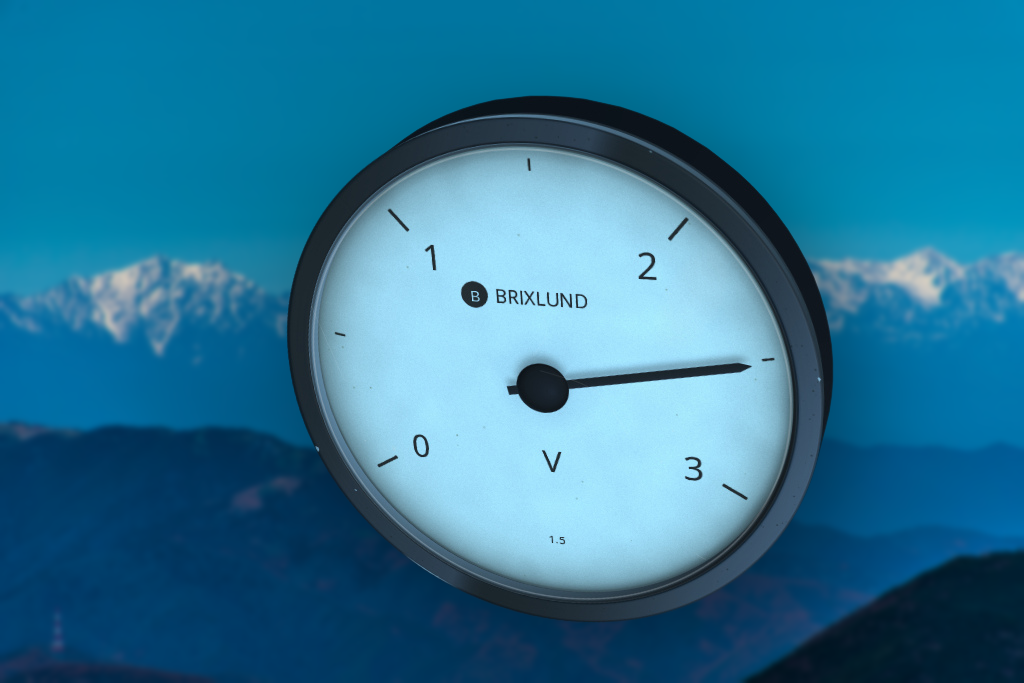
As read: 2.5 (V)
